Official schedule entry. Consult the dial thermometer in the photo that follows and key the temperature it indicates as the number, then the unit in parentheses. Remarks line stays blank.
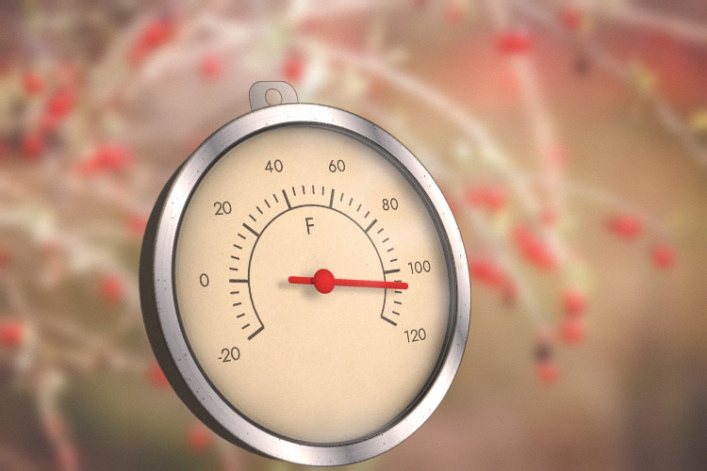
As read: 106 (°F)
